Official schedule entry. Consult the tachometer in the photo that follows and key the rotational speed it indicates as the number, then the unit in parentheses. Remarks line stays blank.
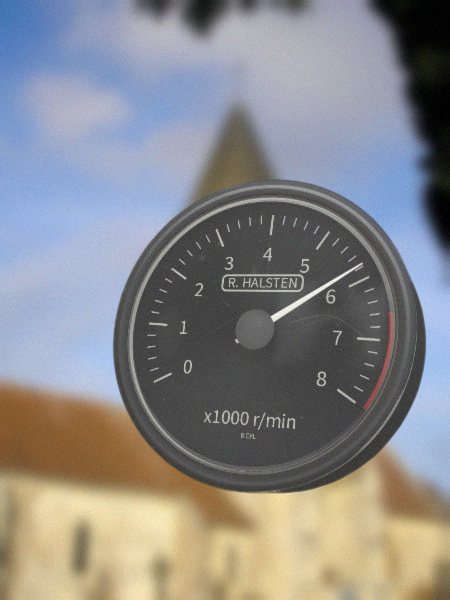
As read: 5800 (rpm)
